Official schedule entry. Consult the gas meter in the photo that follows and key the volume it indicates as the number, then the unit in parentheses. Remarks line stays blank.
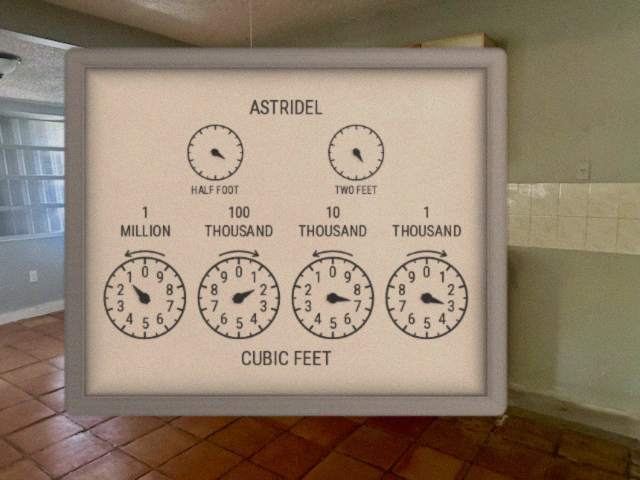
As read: 117300 (ft³)
